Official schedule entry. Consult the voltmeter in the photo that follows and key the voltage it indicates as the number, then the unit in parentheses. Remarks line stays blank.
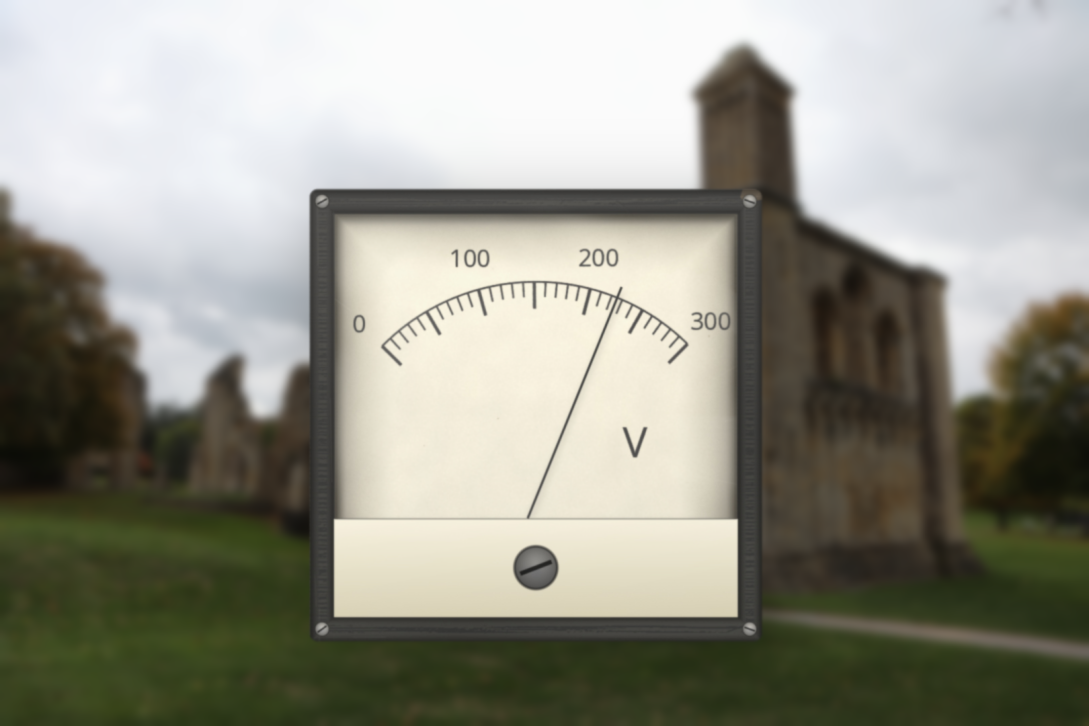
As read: 225 (V)
